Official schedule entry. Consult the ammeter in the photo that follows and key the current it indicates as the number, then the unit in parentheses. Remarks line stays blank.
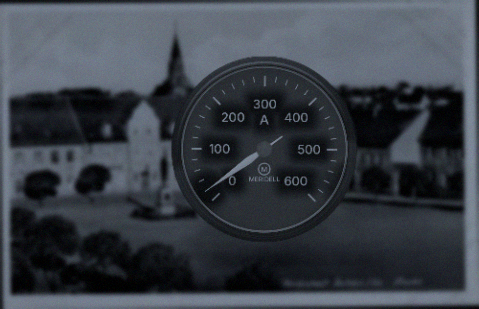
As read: 20 (A)
